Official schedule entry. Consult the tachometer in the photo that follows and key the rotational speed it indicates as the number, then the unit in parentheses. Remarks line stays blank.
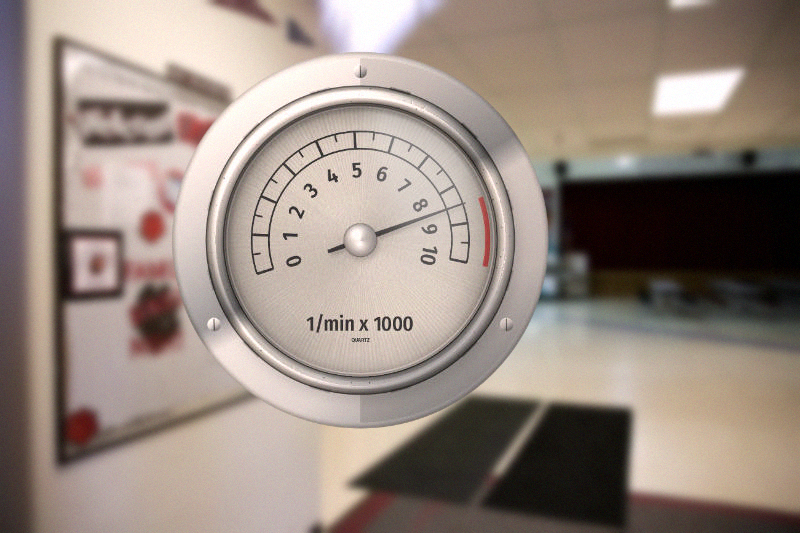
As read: 8500 (rpm)
